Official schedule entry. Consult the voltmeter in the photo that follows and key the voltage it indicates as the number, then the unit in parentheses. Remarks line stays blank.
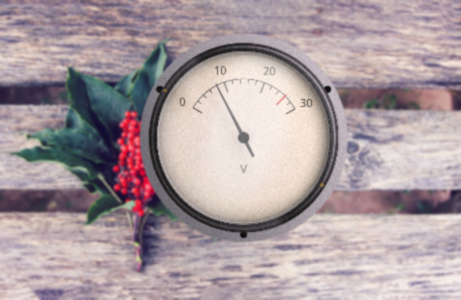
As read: 8 (V)
